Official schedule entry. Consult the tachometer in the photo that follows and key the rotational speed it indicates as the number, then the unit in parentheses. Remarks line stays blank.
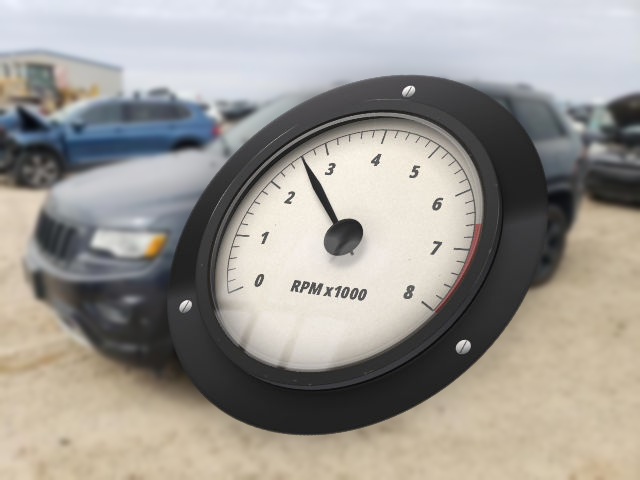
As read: 2600 (rpm)
